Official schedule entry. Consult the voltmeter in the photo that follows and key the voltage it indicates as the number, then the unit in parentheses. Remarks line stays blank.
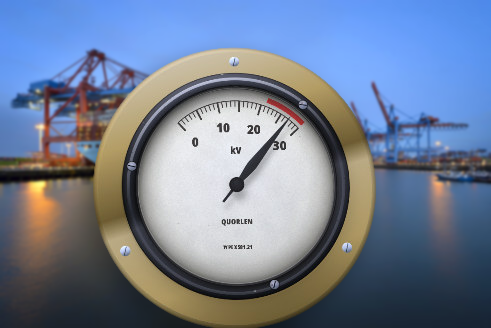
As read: 27 (kV)
